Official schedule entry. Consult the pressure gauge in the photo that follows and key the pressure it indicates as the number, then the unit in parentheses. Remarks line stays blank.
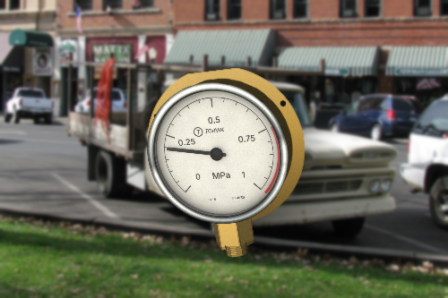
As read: 0.2 (MPa)
